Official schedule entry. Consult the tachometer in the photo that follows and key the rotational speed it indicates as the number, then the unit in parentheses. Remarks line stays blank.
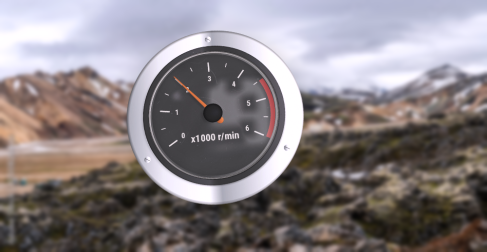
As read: 2000 (rpm)
